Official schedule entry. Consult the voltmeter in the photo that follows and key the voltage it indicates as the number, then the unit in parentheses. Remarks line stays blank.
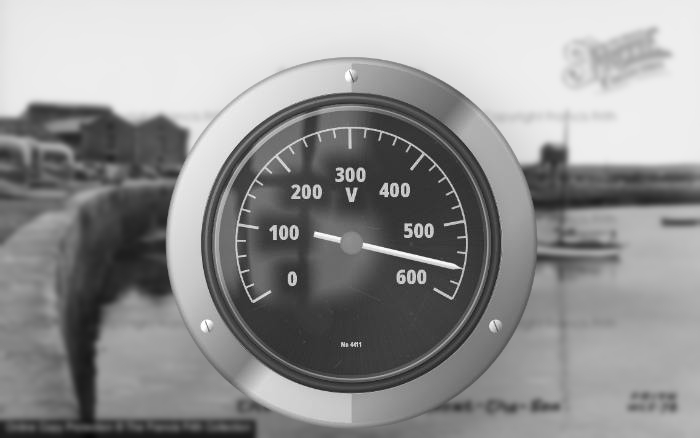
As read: 560 (V)
